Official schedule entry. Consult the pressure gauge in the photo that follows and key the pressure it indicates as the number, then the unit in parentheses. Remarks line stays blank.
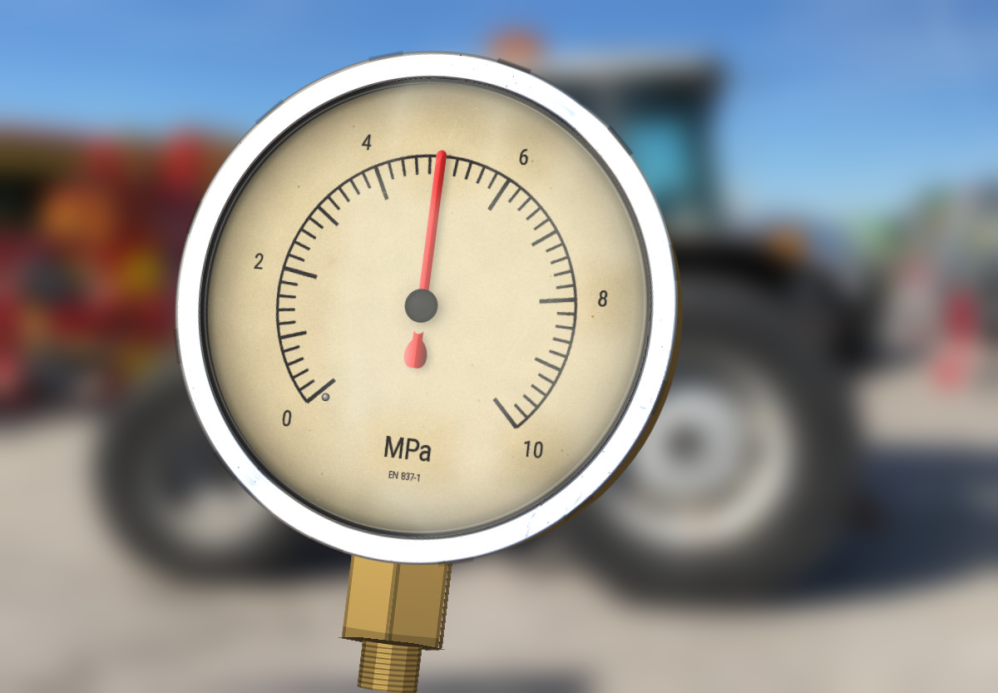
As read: 5 (MPa)
